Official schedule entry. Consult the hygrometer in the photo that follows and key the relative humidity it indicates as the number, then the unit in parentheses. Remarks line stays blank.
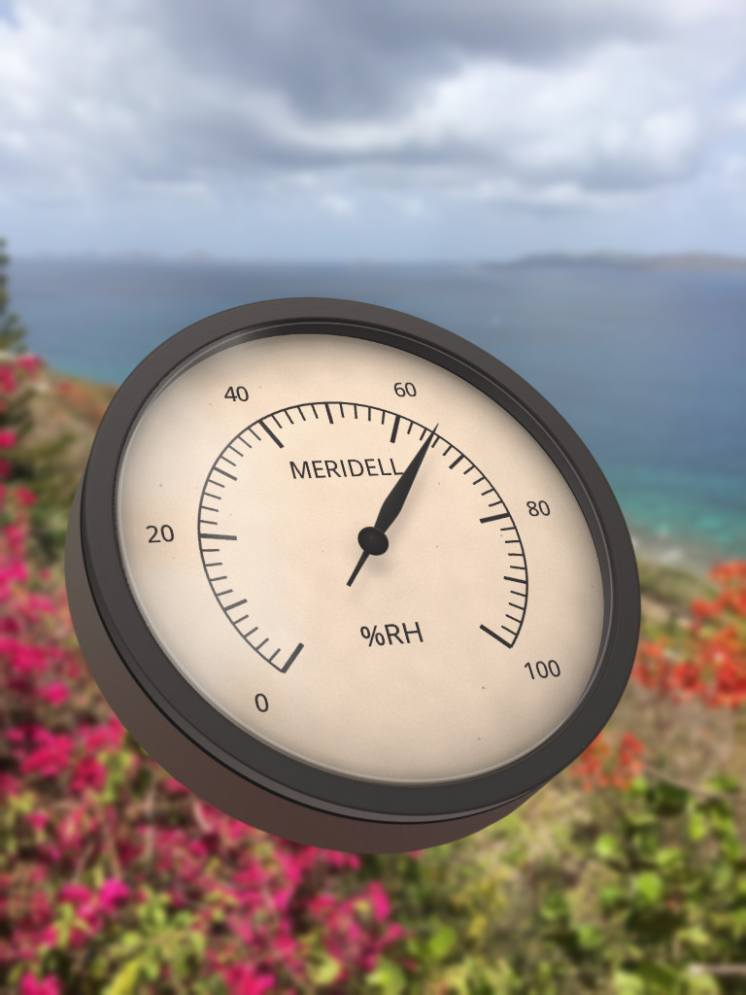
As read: 65 (%)
